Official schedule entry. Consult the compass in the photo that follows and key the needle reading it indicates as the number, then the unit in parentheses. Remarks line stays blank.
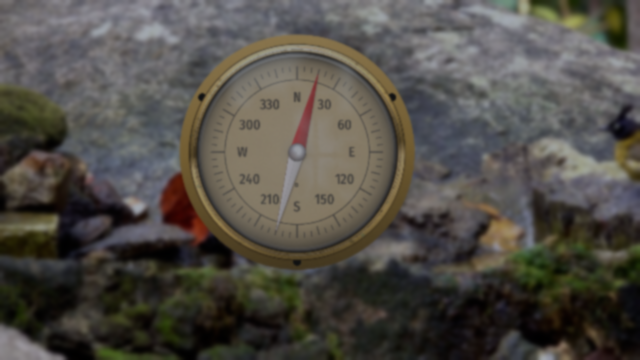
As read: 15 (°)
